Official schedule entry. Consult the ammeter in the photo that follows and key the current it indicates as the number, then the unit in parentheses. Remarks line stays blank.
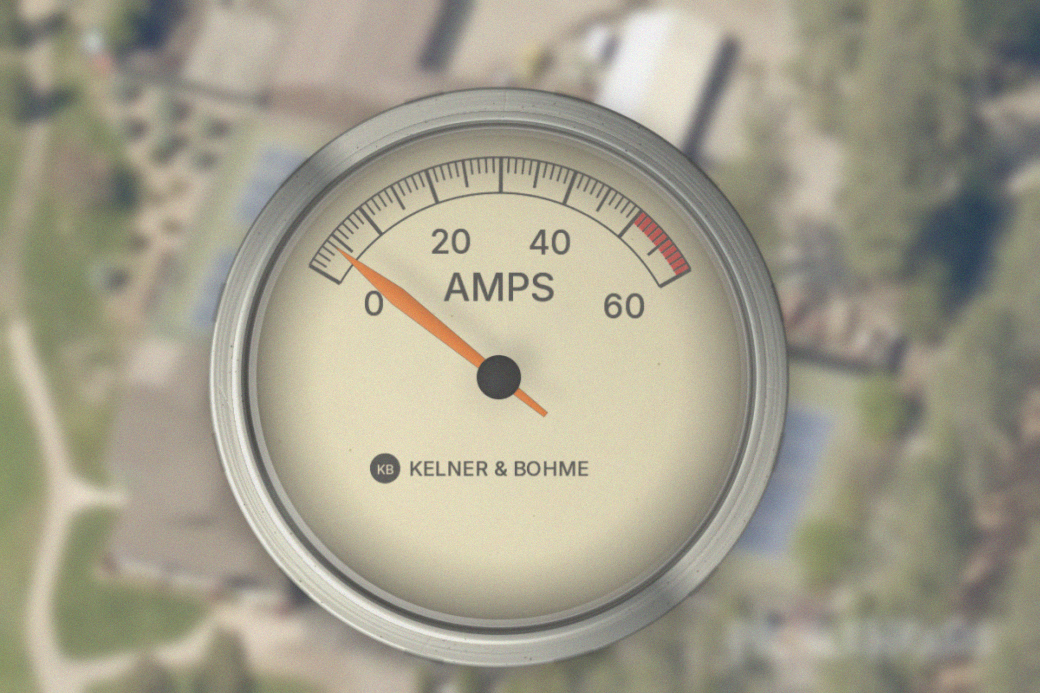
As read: 4 (A)
